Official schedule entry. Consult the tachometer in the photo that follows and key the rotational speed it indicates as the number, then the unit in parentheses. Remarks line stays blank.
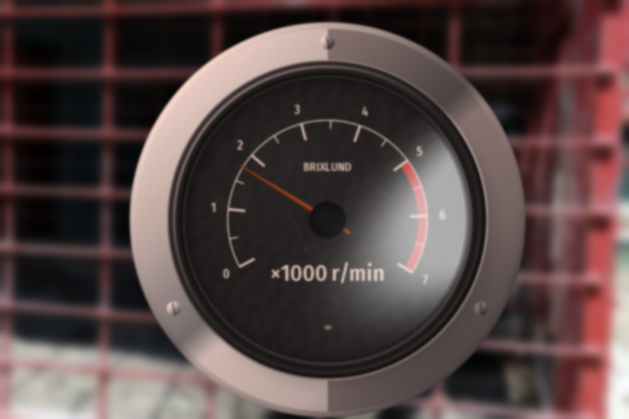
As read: 1750 (rpm)
